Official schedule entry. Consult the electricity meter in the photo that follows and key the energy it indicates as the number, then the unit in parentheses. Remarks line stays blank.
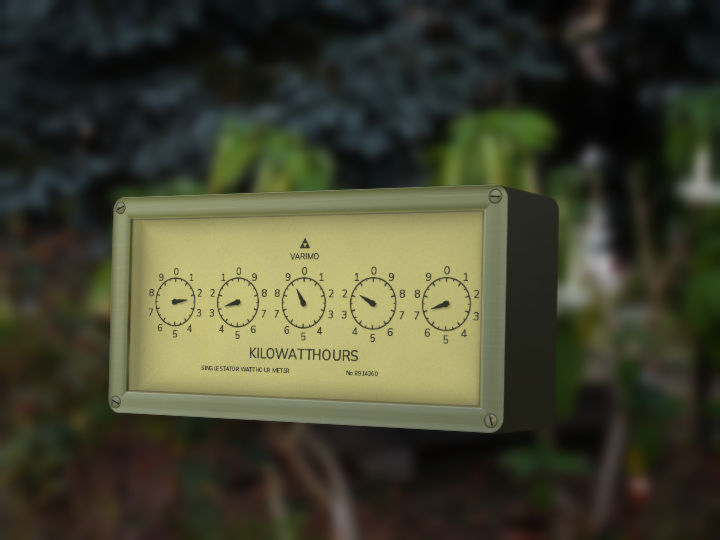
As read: 22917 (kWh)
